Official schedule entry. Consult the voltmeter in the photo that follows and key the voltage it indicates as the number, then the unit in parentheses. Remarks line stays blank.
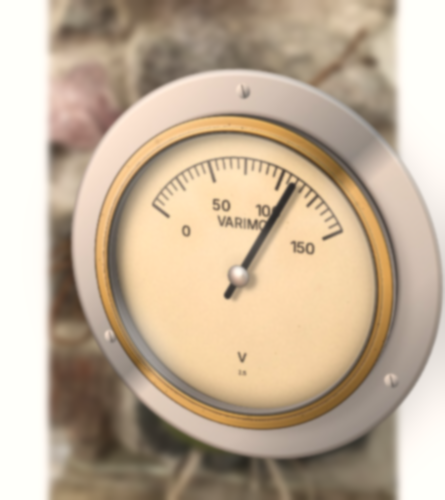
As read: 110 (V)
